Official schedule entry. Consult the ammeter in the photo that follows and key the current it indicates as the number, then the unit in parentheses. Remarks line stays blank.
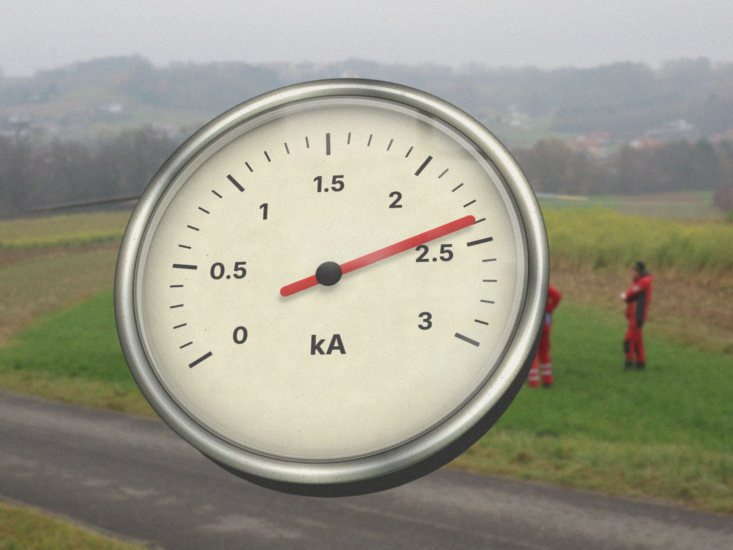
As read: 2.4 (kA)
